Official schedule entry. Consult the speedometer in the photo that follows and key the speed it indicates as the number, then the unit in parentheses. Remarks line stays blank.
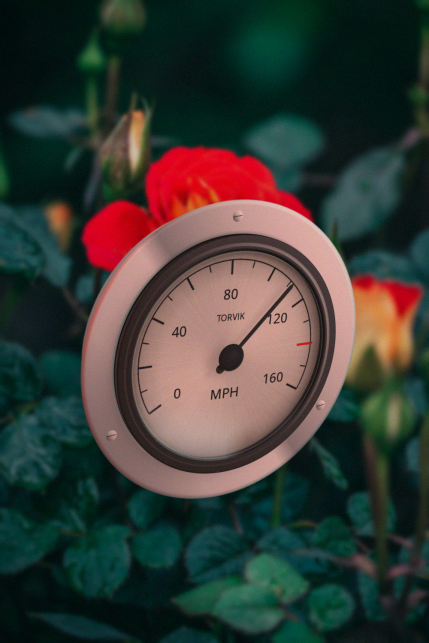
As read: 110 (mph)
